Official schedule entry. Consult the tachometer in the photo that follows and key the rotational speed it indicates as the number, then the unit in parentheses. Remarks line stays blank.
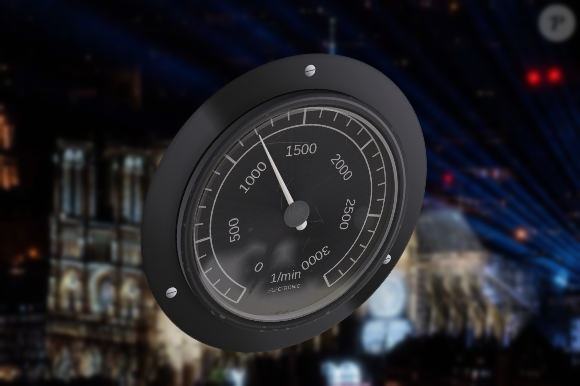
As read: 1200 (rpm)
